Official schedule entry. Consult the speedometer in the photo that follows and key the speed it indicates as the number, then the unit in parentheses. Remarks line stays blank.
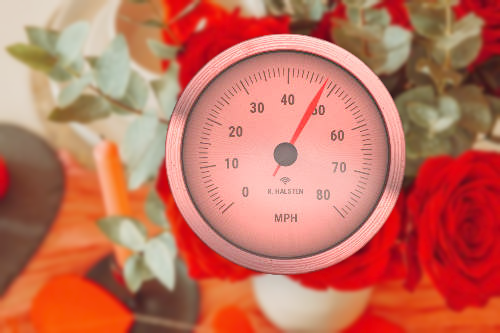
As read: 48 (mph)
